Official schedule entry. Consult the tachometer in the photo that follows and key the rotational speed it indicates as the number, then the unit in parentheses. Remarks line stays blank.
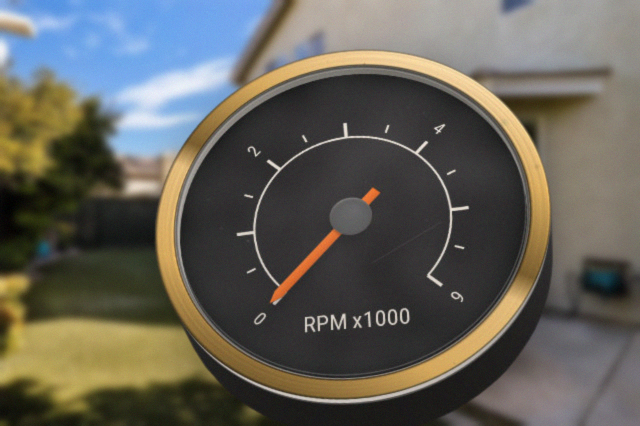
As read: 0 (rpm)
